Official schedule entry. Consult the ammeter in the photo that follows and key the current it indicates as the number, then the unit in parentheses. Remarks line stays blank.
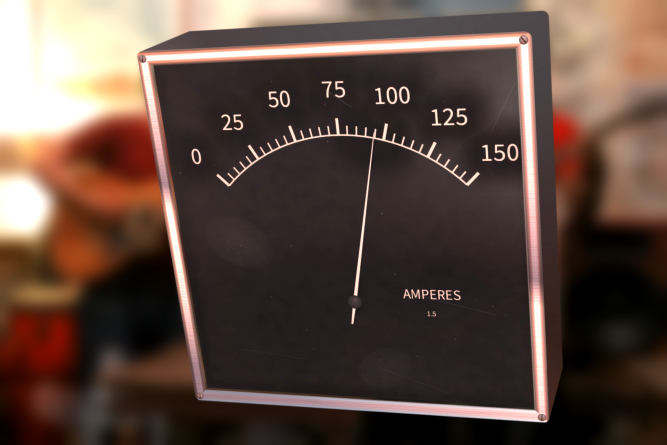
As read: 95 (A)
